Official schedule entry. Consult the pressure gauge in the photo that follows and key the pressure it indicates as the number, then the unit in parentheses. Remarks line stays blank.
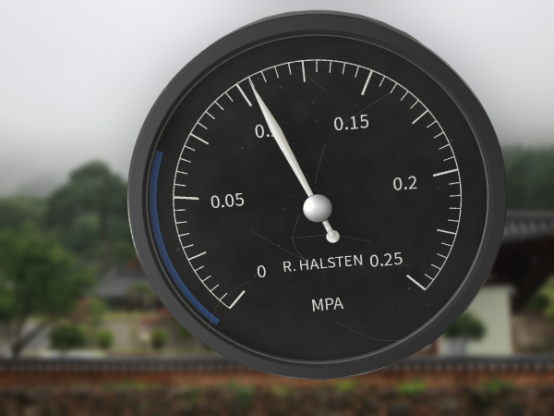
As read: 0.105 (MPa)
